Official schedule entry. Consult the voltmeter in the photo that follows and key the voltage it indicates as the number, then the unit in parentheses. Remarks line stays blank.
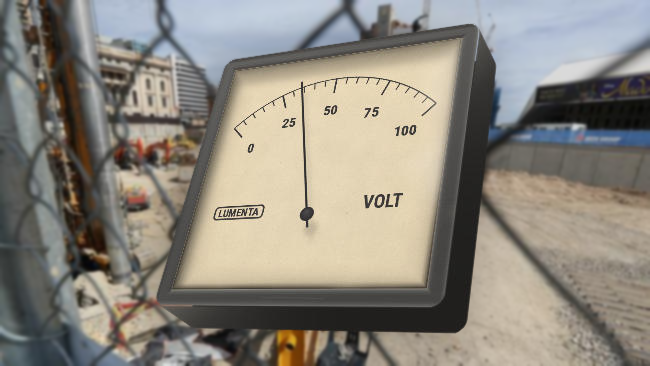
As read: 35 (V)
